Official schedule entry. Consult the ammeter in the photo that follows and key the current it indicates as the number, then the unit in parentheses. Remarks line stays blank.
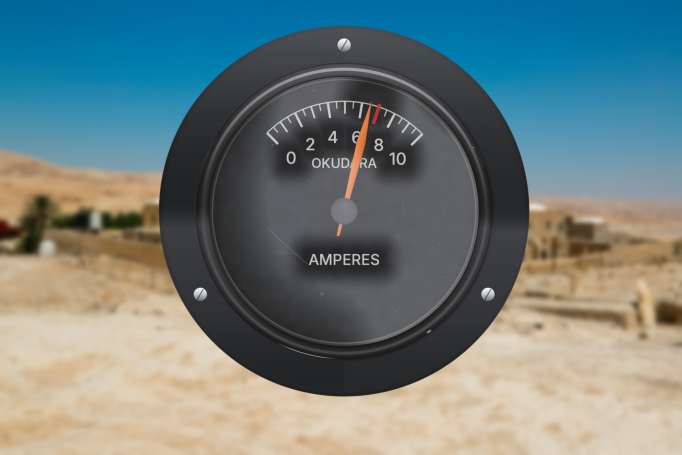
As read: 6.5 (A)
